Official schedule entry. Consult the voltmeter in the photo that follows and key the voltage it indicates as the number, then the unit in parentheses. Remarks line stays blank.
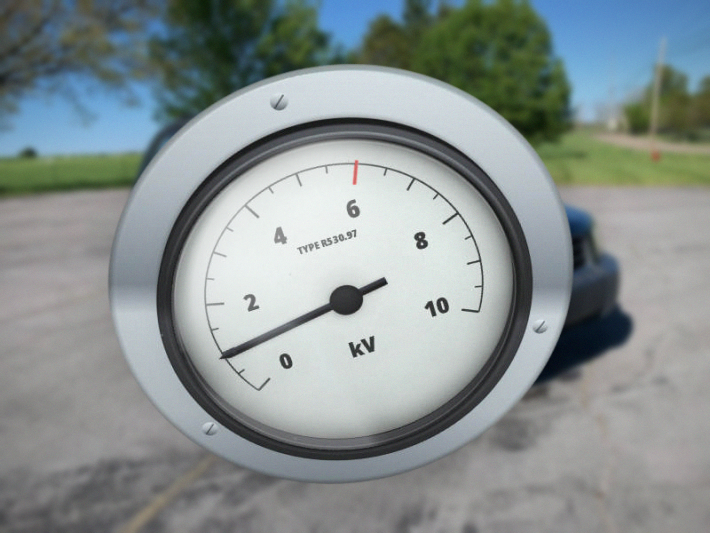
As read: 1 (kV)
